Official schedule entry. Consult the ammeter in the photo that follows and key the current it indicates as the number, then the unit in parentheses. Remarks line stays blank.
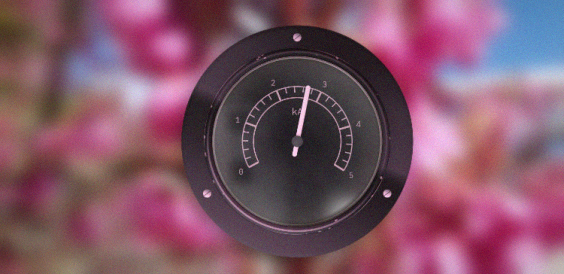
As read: 2.7 (kA)
